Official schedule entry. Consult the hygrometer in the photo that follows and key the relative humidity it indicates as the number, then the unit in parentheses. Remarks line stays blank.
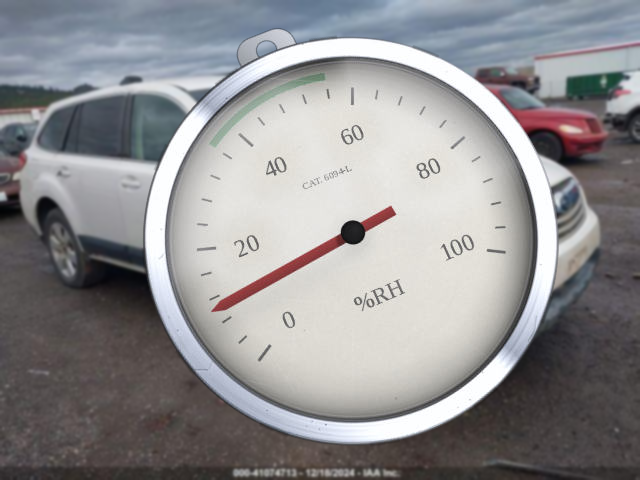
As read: 10 (%)
